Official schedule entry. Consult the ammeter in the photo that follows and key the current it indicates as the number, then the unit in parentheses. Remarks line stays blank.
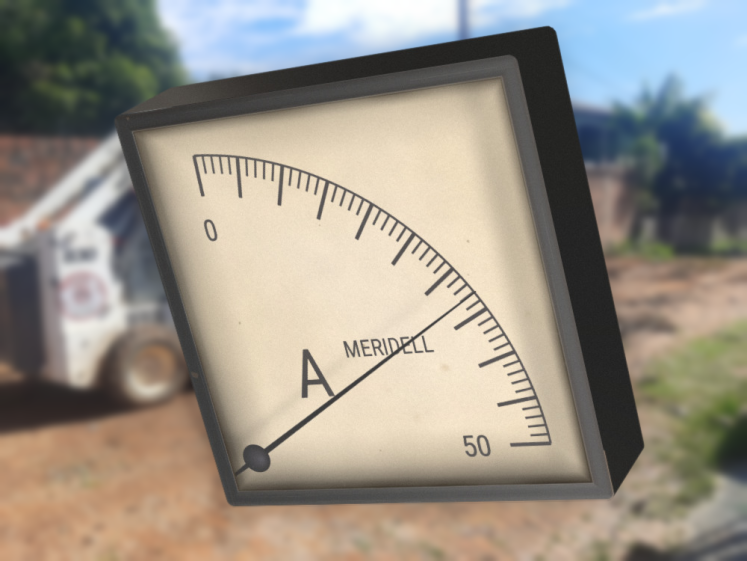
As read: 33 (A)
